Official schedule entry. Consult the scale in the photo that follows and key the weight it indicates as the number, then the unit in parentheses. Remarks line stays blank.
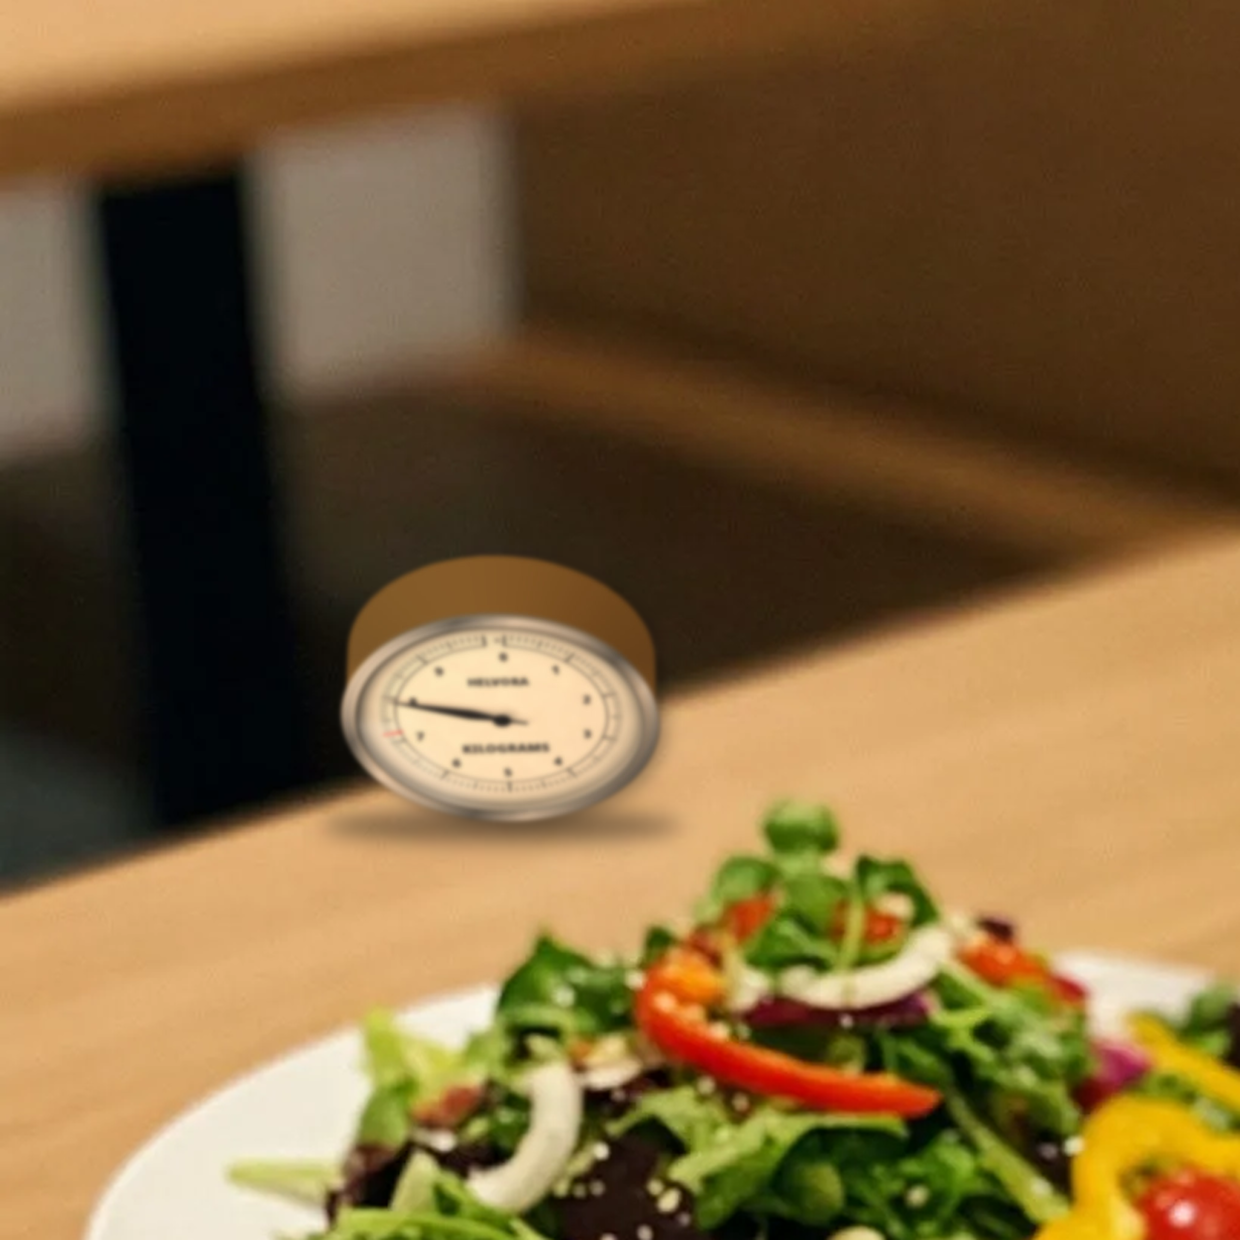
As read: 8 (kg)
